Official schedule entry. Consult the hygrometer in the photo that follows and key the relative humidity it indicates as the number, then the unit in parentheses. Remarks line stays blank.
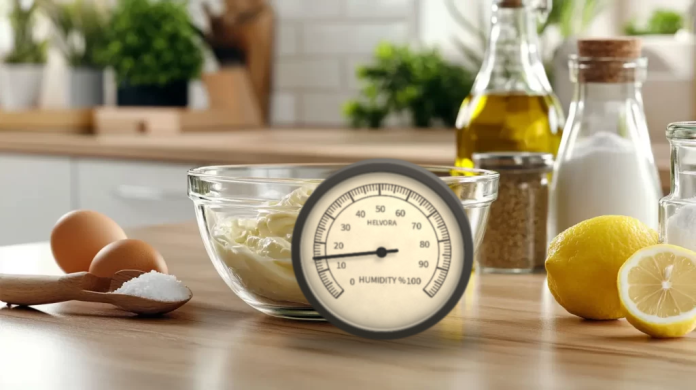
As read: 15 (%)
